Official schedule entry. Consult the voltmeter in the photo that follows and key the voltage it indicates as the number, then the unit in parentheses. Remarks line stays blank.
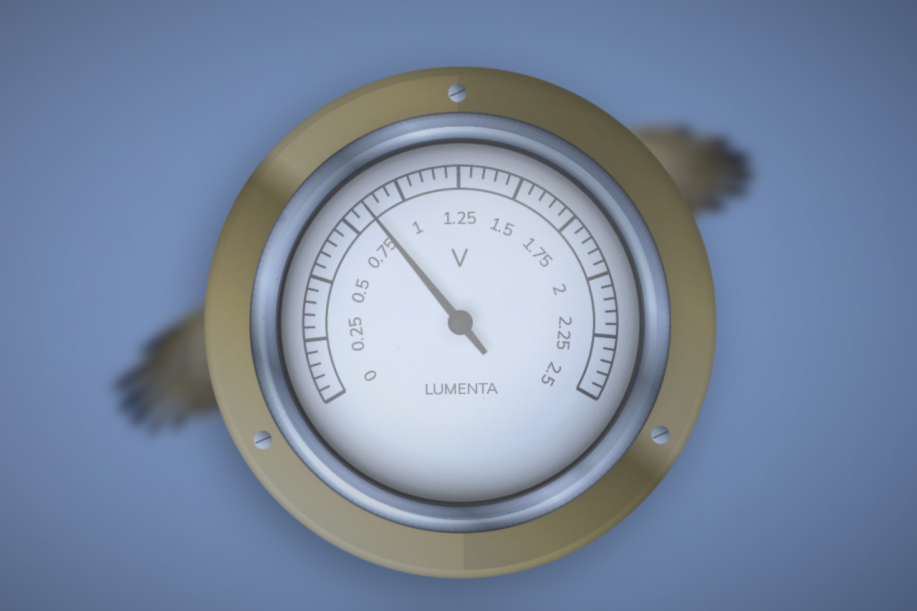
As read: 0.85 (V)
